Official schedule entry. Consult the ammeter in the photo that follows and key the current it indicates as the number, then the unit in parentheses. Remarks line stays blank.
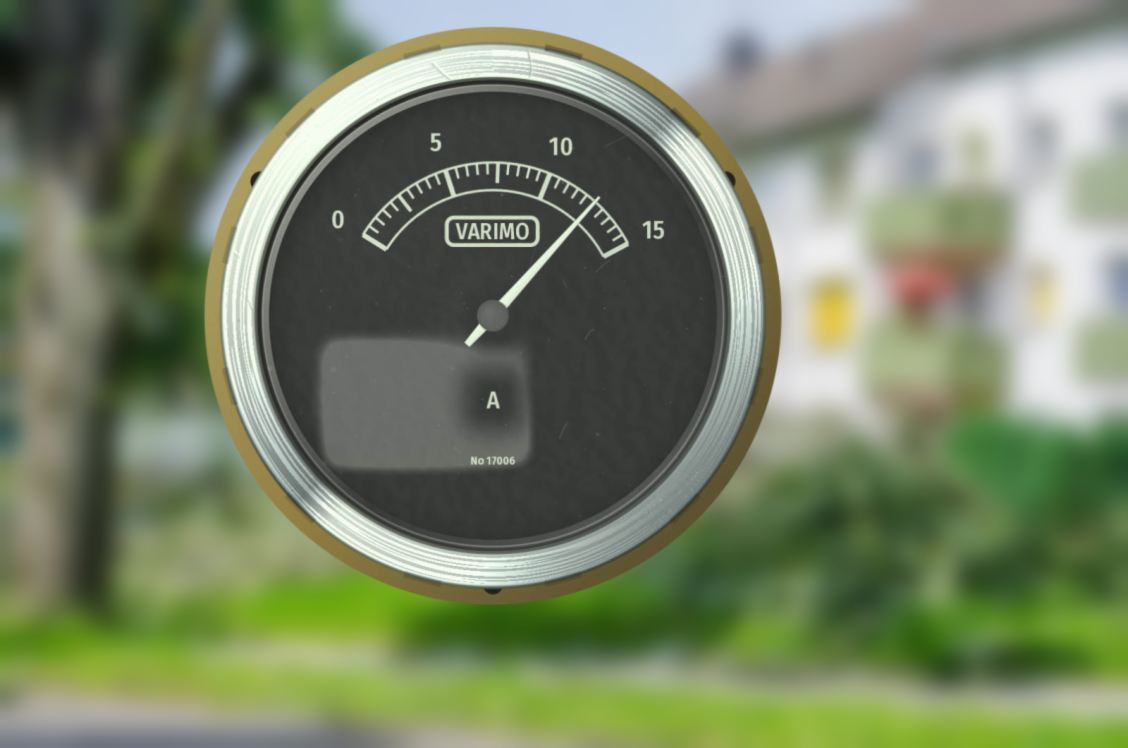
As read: 12.5 (A)
